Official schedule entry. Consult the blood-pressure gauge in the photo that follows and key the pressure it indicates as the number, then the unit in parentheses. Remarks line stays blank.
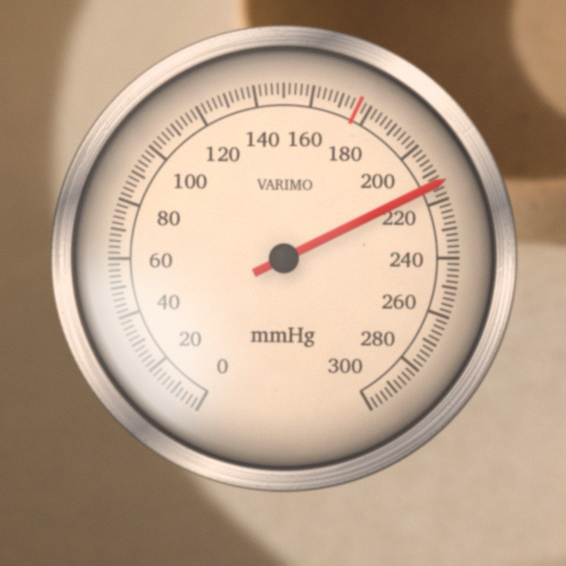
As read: 214 (mmHg)
